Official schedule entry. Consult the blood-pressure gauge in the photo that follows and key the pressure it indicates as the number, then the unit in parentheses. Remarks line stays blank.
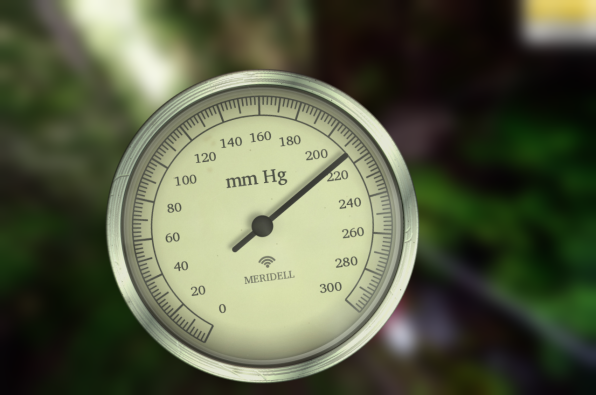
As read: 214 (mmHg)
